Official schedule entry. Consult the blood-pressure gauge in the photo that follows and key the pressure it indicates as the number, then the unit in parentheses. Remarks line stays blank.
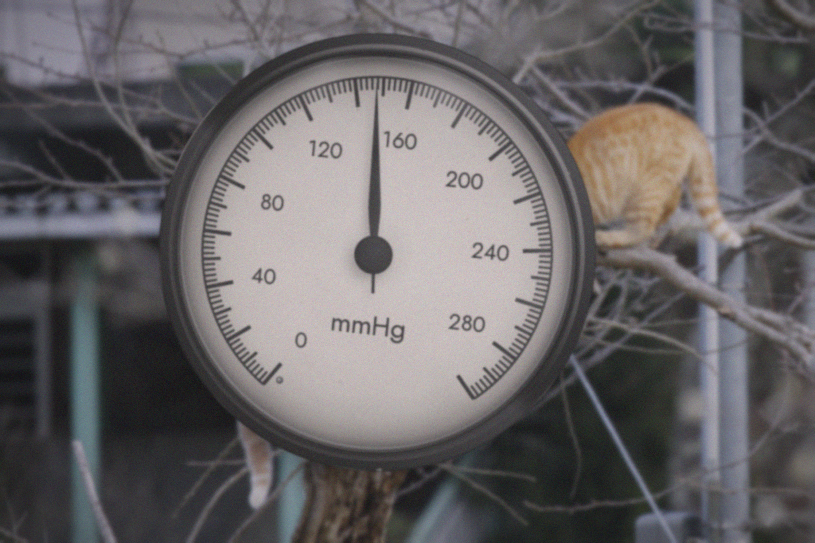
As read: 148 (mmHg)
